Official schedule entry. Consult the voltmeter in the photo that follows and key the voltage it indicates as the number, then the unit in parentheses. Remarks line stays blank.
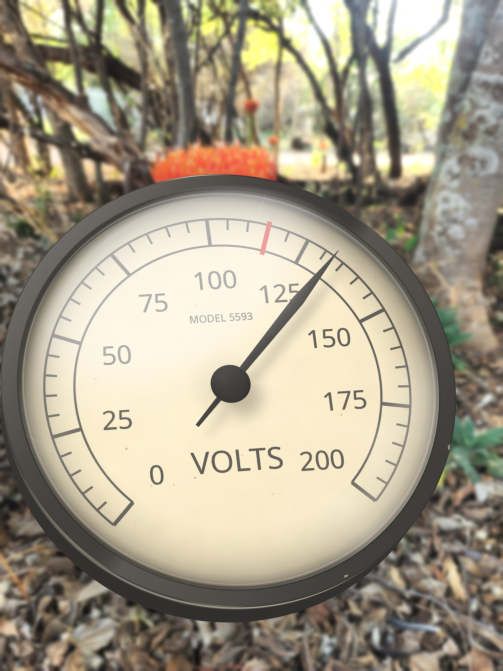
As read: 132.5 (V)
